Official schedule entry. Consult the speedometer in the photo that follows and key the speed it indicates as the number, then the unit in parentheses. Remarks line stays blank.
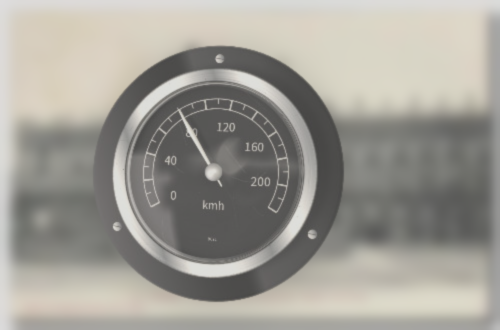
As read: 80 (km/h)
